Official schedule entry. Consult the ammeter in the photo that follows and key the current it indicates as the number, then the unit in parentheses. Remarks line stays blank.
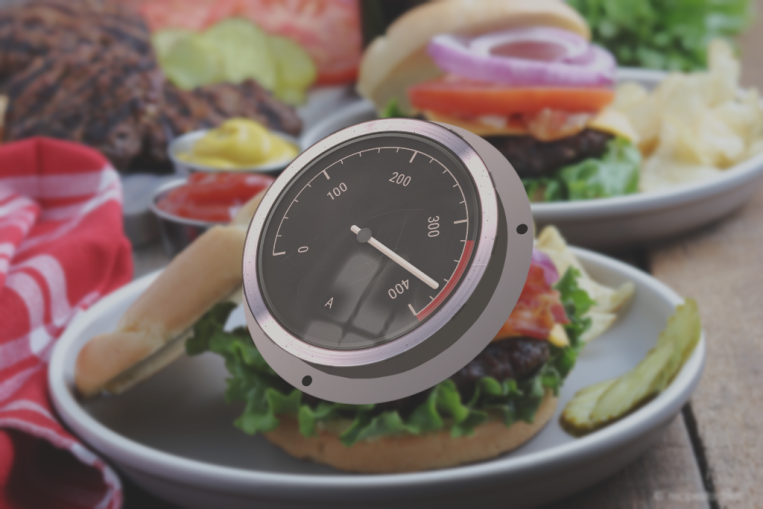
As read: 370 (A)
